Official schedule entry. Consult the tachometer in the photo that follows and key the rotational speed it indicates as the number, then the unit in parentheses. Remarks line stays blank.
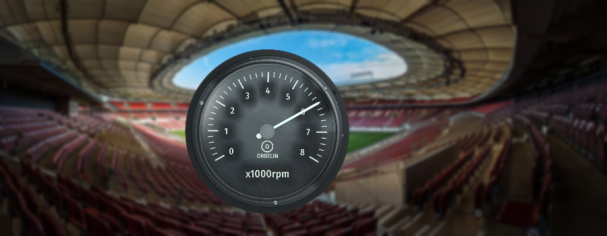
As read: 6000 (rpm)
